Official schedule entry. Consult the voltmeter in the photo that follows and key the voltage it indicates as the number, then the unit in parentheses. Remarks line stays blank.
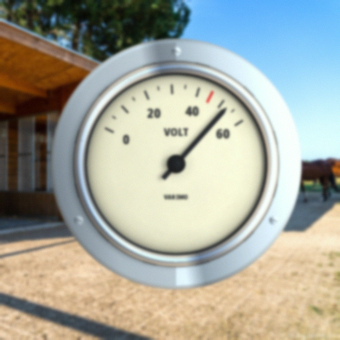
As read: 52.5 (V)
